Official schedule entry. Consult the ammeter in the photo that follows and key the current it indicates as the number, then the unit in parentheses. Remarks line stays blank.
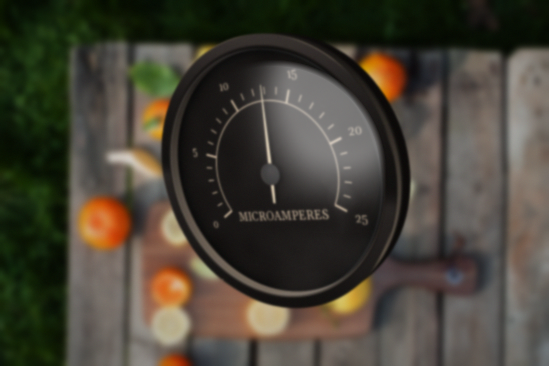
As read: 13 (µA)
